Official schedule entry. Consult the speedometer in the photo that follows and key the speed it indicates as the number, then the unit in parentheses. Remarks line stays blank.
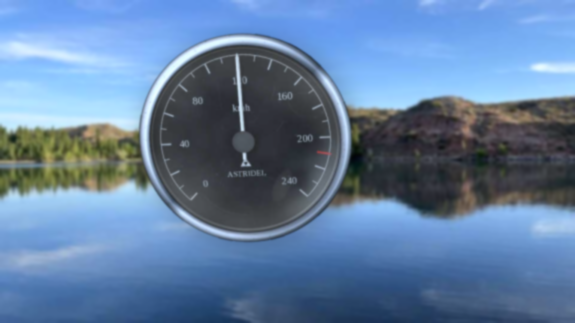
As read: 120 (km/h)
